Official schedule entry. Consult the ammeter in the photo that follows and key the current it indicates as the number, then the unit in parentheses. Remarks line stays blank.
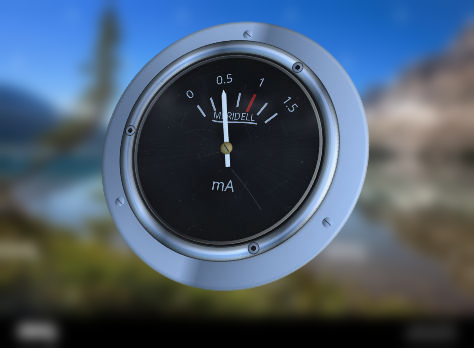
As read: 0.5 (mA)
